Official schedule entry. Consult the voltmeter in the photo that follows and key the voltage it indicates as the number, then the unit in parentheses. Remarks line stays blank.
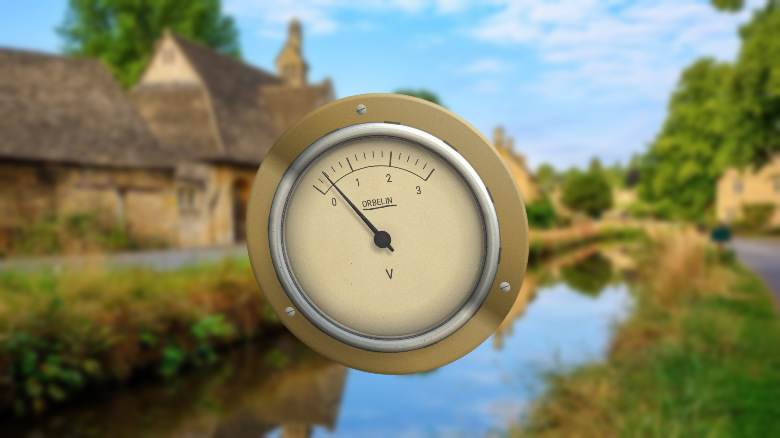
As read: 0.4 (V)
